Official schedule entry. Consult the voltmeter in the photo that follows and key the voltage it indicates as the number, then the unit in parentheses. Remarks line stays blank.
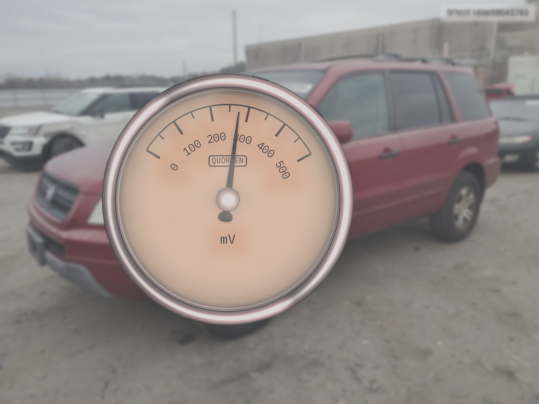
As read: 275 (mV)
